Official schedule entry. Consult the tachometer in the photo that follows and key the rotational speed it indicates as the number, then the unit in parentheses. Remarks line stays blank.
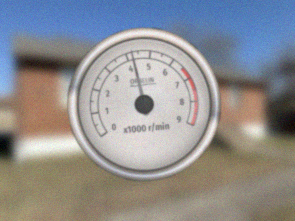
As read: 4250 (rpm)
